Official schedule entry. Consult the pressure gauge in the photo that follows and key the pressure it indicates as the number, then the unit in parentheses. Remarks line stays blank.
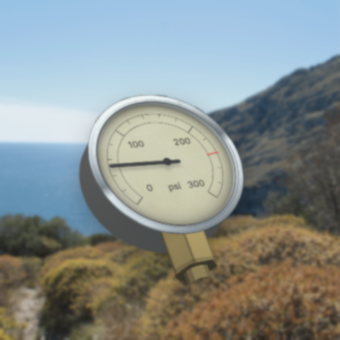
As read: 50 (psi)
